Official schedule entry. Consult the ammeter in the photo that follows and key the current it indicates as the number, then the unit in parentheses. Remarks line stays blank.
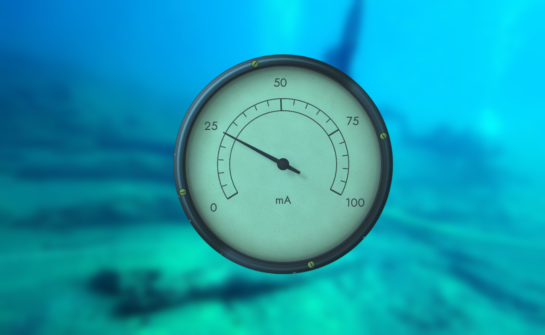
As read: 25 (mA)
